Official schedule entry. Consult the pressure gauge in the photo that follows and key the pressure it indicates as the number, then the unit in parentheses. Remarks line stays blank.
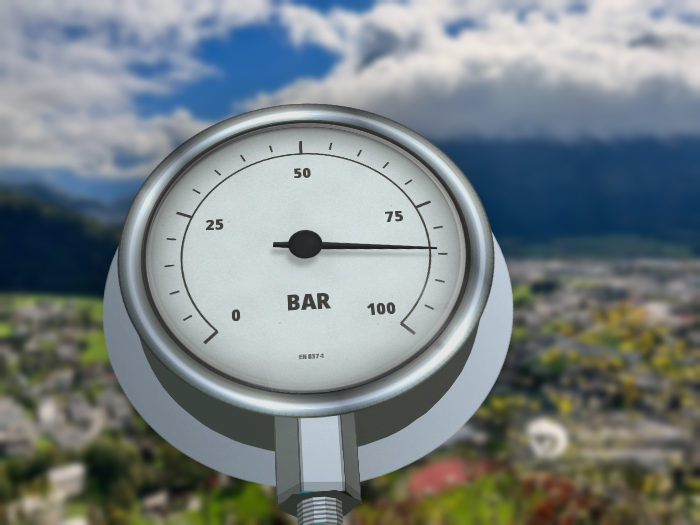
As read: 85 (bar)
